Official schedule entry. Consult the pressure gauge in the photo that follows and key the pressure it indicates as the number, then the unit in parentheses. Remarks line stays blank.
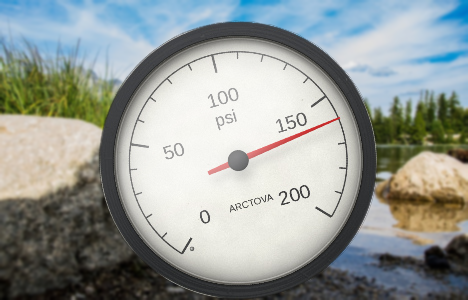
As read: 160 (psi)
